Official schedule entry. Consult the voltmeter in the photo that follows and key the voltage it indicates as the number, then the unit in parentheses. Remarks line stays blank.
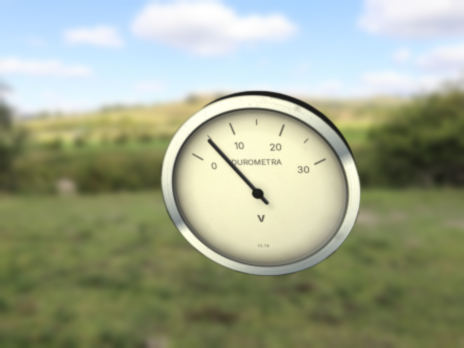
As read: 5 (V)
